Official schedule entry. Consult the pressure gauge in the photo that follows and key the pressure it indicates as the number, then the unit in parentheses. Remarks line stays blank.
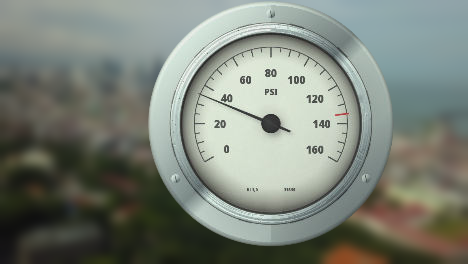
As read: 35 (psi)
